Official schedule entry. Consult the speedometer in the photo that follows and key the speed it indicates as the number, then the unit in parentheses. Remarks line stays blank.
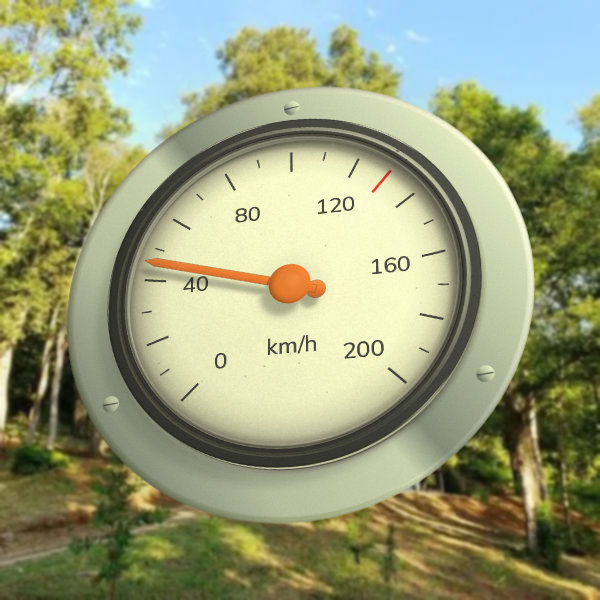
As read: 45 (km/h)
